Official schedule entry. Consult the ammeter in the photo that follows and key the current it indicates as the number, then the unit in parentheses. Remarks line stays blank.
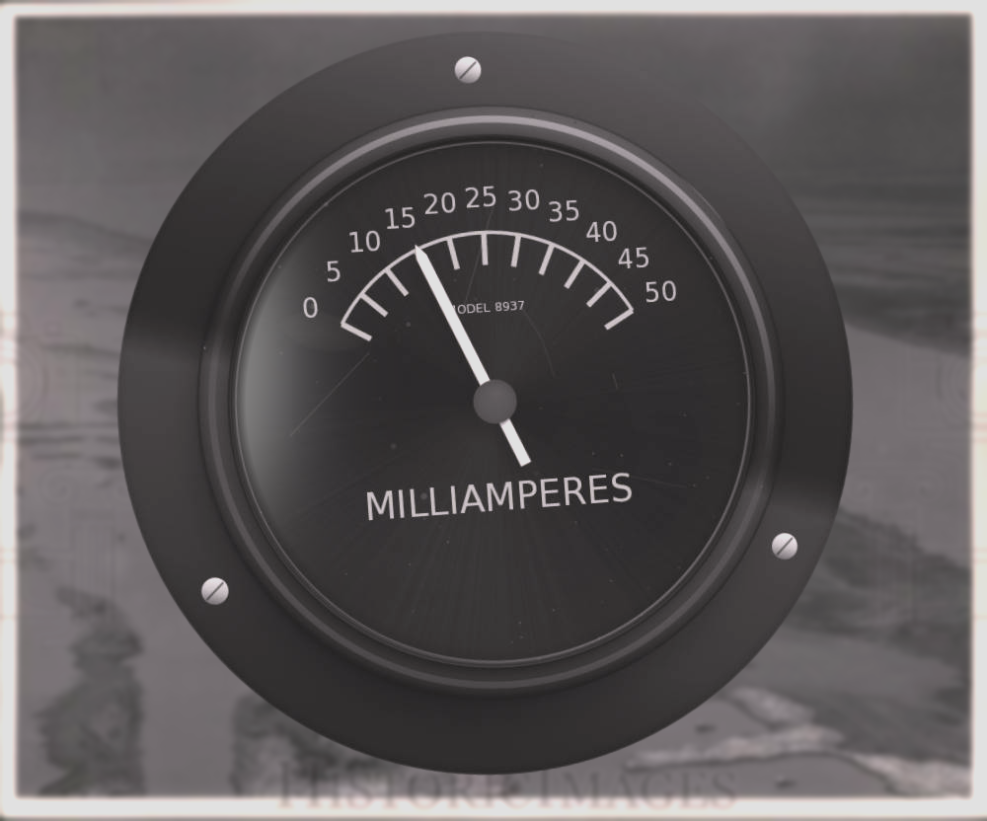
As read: 15 (mA)
